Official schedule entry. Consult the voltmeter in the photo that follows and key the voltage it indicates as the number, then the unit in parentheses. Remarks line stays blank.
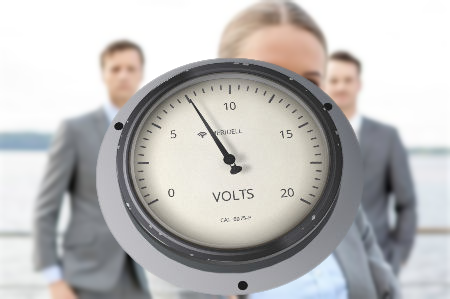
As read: 7.5 (V)
